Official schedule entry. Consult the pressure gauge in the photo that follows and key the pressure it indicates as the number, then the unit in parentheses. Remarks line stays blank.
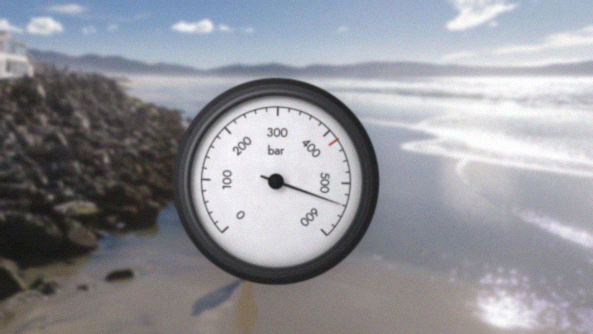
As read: 540 (bar)
